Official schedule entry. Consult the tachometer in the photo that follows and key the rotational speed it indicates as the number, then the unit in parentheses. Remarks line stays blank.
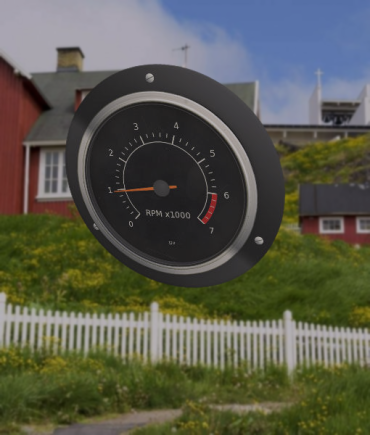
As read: 1000 (rpm)
